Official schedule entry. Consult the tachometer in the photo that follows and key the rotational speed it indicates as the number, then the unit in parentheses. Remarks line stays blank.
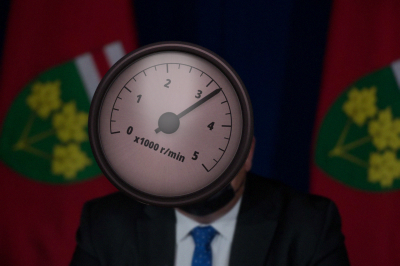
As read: 3250 (rpm)
